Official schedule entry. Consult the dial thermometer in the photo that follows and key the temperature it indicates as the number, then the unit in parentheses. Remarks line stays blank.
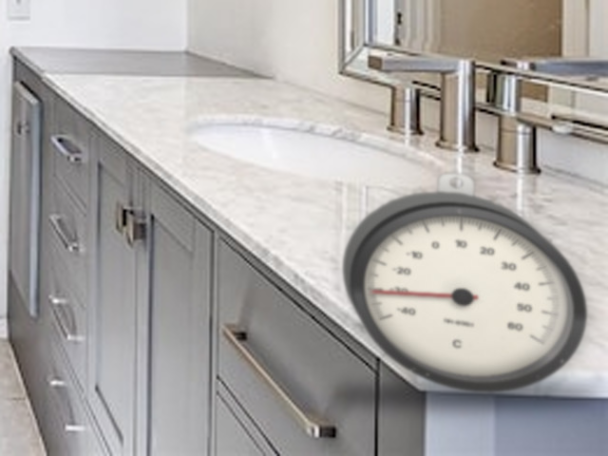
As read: -30 (°C)
